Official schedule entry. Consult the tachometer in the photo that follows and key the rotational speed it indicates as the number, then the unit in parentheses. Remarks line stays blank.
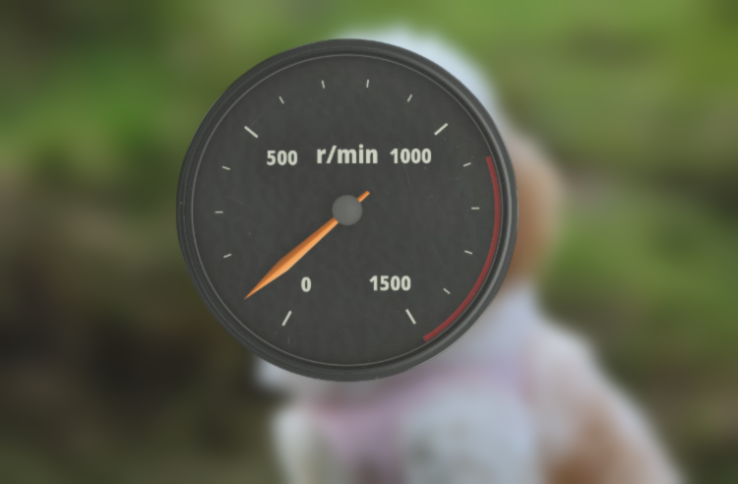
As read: 100 (rpm)
